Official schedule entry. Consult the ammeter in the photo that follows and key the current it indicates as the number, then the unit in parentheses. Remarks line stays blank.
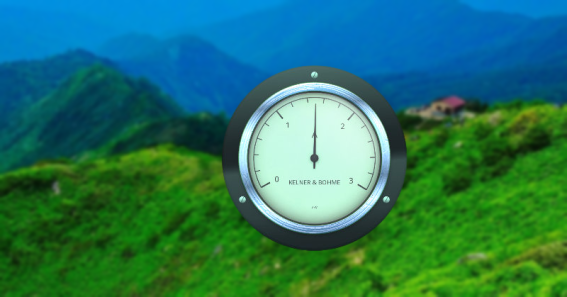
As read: 1.5 (A)
